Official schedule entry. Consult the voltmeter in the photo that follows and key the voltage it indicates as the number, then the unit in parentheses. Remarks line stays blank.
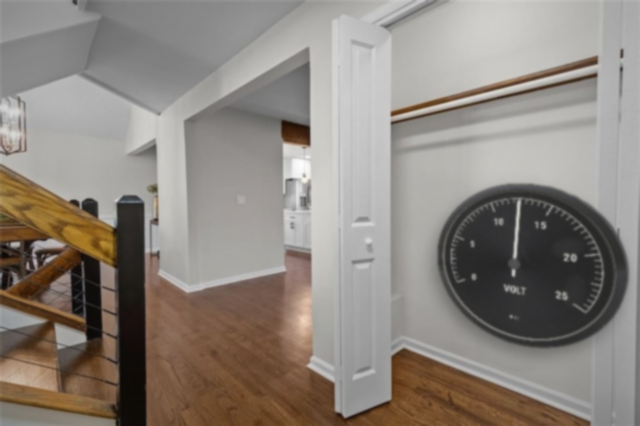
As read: 12.5 (V)
